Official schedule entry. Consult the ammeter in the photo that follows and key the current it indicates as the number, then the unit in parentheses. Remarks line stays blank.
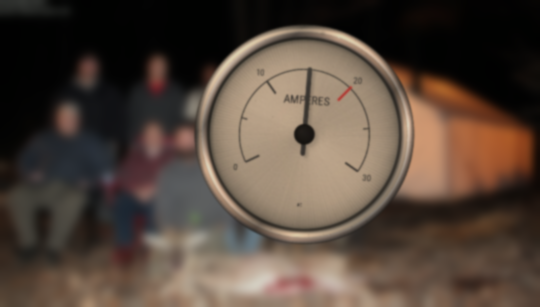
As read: 15 (A)
